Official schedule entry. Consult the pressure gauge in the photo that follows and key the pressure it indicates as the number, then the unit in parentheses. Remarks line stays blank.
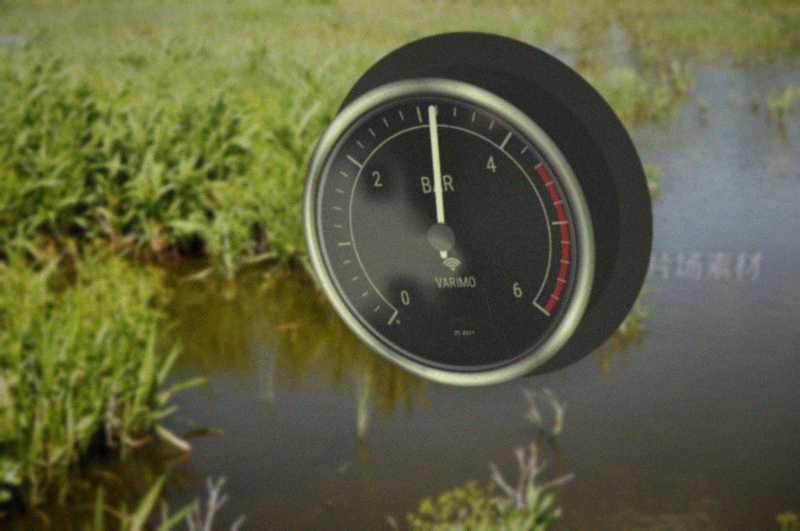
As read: 3.2 (bar)
